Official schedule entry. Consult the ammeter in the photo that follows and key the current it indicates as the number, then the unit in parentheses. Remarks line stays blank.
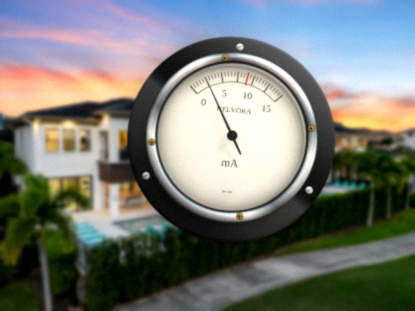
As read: 2.5 (mA)
